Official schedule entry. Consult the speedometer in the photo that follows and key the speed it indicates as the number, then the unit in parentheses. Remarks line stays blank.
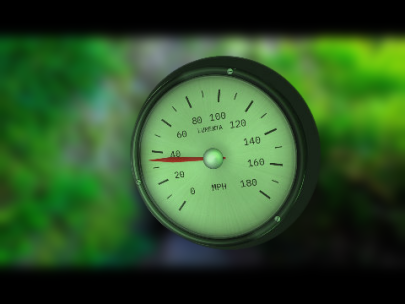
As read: 35 (mph)
